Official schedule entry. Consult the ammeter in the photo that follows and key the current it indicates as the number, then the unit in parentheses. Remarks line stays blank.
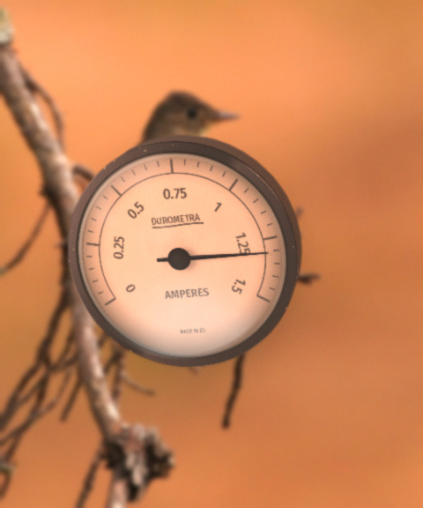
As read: 1.3 (A)
